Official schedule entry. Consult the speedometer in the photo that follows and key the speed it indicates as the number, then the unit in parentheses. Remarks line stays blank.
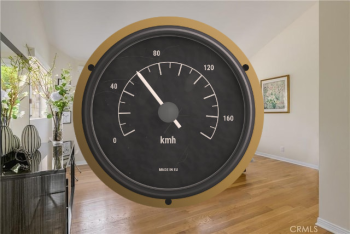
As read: 60 (km/h)
